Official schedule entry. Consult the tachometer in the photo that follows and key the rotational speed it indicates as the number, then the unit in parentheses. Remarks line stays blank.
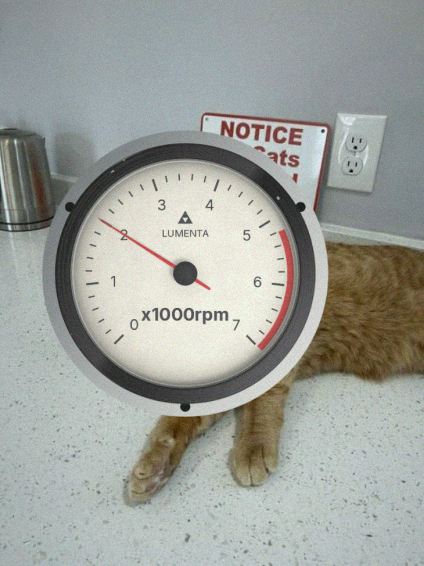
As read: 2000 (rpm)
